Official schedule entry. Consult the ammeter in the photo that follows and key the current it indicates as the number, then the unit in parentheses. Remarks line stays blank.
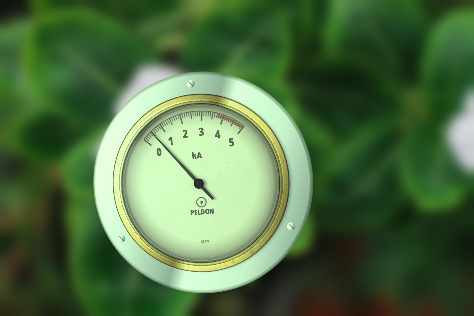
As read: 0.5 (kA)
